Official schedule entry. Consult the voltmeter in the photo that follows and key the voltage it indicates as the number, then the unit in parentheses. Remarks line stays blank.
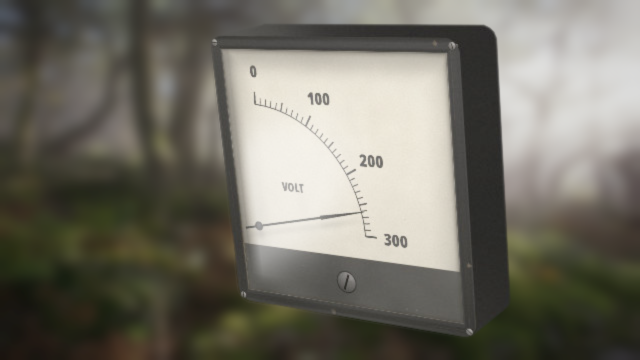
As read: 260 (V)
